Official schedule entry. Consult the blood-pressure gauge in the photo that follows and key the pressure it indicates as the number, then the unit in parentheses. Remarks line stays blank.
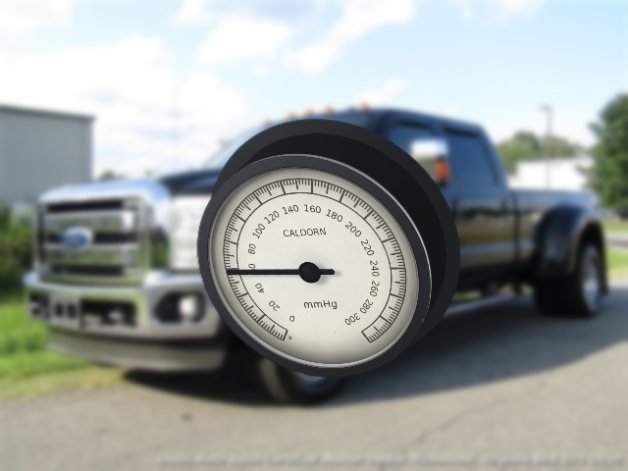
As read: 60 (mmHg)
